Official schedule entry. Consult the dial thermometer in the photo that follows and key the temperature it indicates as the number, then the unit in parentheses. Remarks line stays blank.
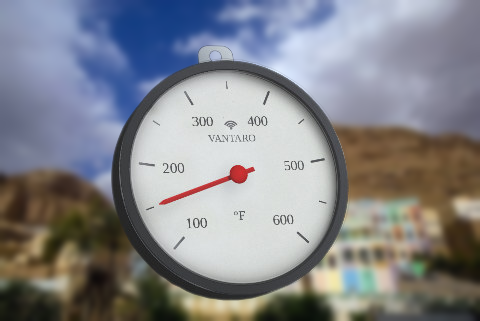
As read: 150 (°F)
